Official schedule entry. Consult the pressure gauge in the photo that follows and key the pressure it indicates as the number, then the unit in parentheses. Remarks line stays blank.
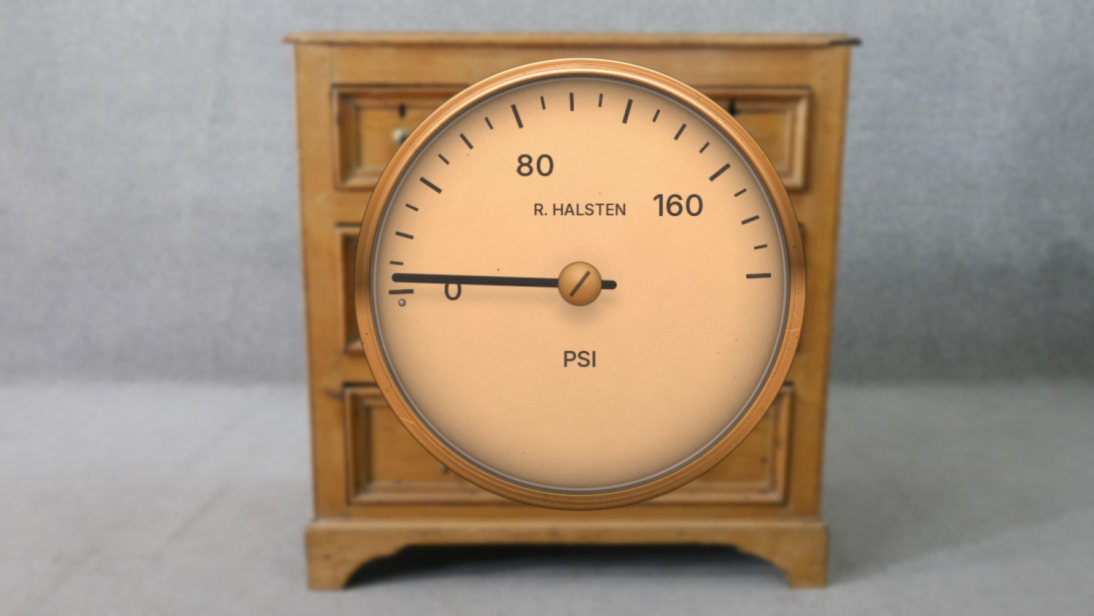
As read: 5 (psi)
